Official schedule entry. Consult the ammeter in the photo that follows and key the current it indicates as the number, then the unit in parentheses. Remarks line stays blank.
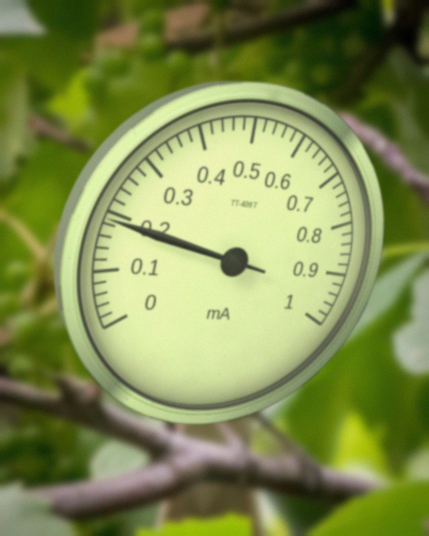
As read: 0.19 (mA)
